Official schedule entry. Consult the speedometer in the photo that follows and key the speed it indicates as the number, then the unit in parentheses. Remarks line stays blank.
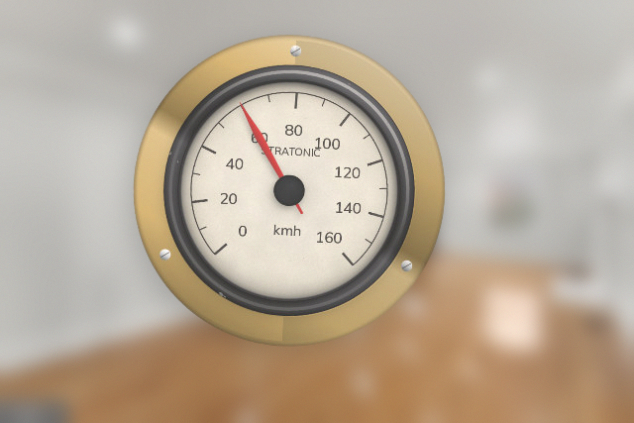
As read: 60 (km/h)
